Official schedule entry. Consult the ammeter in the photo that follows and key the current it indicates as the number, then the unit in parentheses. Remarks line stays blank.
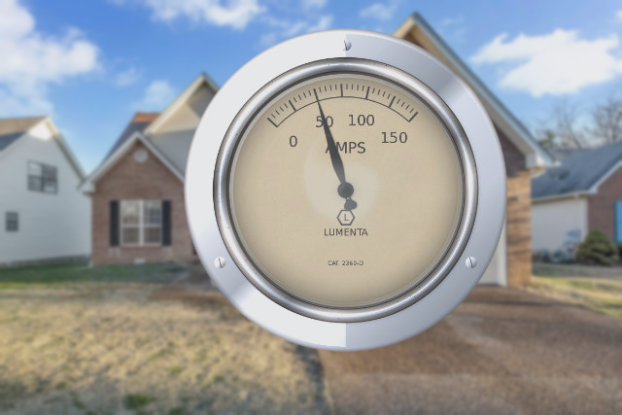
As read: 50 (A)
